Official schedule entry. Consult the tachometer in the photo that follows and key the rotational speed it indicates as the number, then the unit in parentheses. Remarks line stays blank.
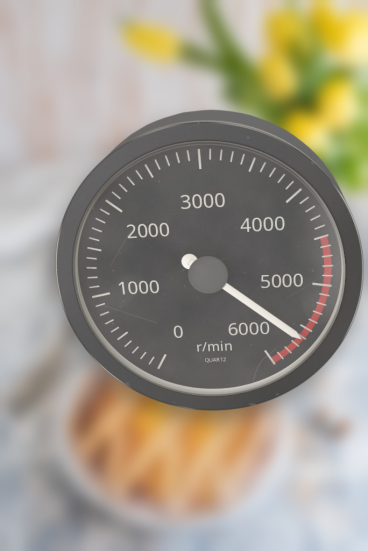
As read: 5600 (rpm)
